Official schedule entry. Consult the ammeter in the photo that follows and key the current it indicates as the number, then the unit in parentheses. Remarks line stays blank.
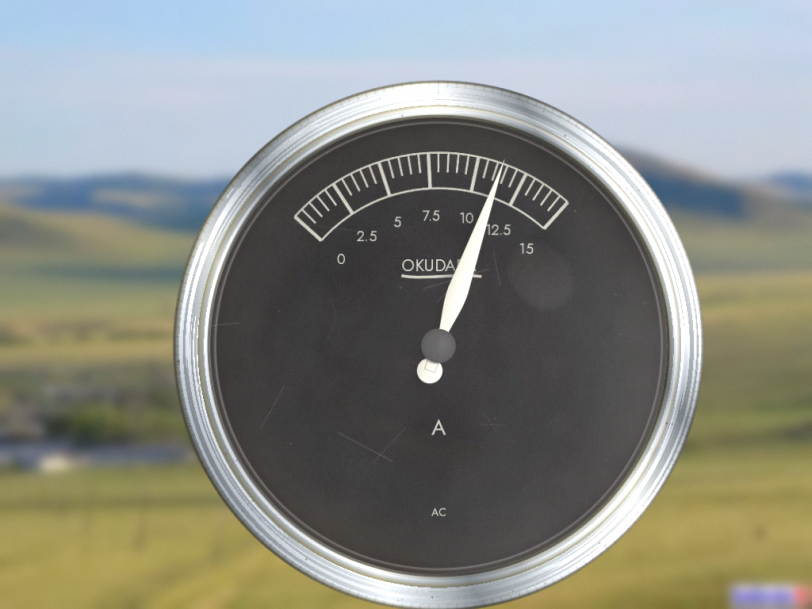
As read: 11.25 (A)
